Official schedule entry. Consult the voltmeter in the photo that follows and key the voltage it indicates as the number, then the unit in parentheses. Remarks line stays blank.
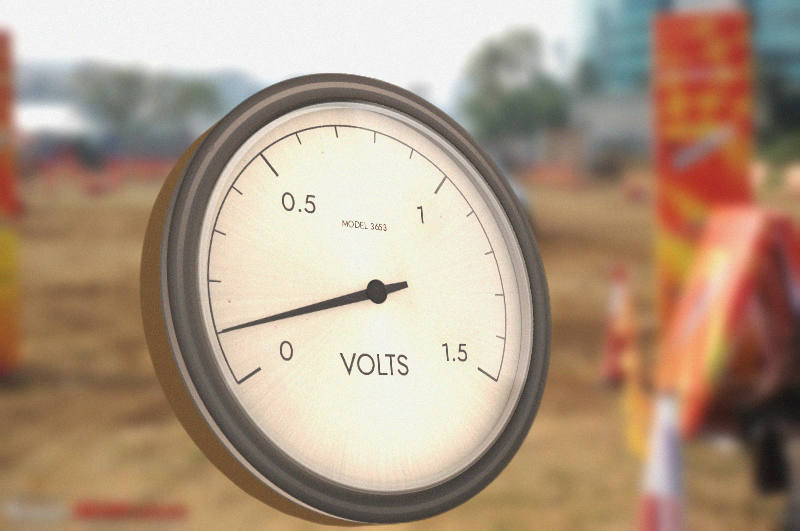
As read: 0.1 (V)
